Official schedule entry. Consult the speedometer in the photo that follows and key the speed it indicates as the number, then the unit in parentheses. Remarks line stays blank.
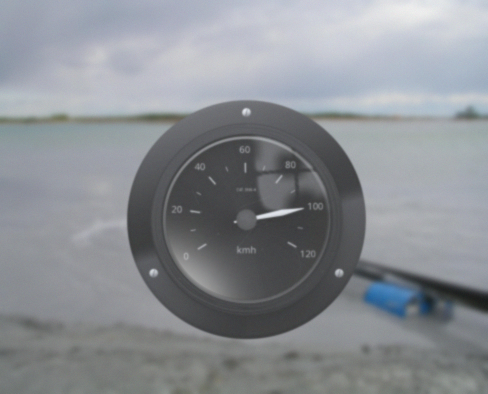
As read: 100 (km/h)
